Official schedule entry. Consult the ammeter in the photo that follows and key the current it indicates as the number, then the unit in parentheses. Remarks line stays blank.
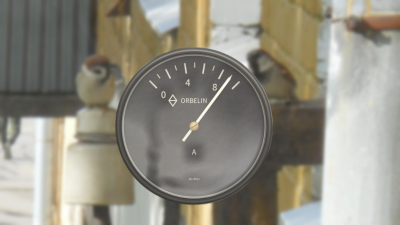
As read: 9 (A)
